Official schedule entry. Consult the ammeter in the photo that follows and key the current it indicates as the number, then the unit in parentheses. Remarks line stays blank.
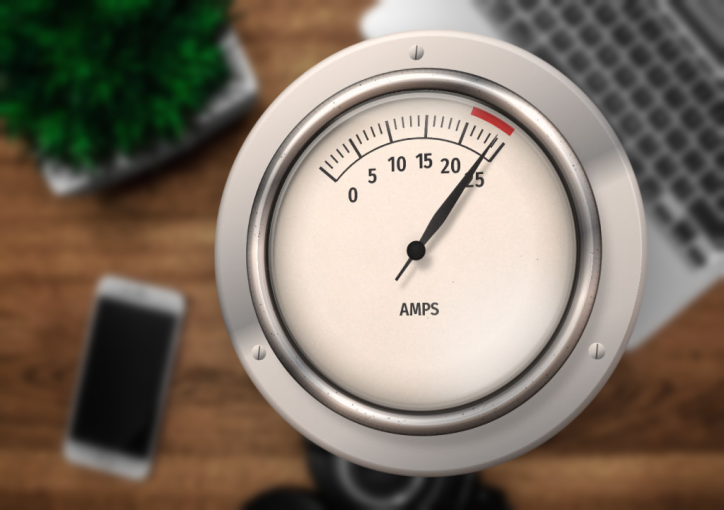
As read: 24 (A)
